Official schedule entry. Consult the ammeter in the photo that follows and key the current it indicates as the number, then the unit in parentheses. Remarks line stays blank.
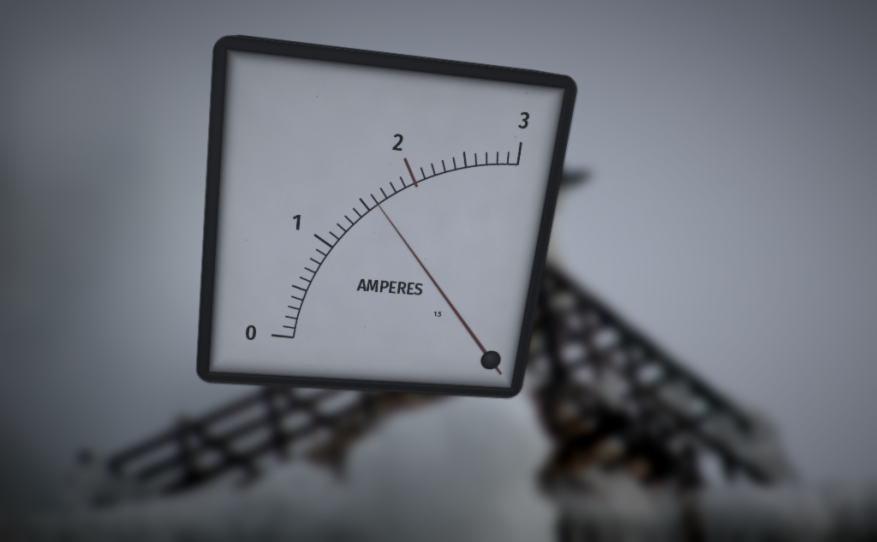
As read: 1.6 (A)
